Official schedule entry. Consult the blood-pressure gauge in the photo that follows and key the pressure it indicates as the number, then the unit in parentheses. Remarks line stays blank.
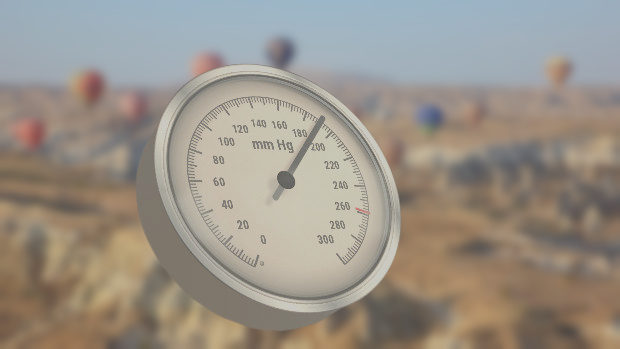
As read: 190 (mmHg)
